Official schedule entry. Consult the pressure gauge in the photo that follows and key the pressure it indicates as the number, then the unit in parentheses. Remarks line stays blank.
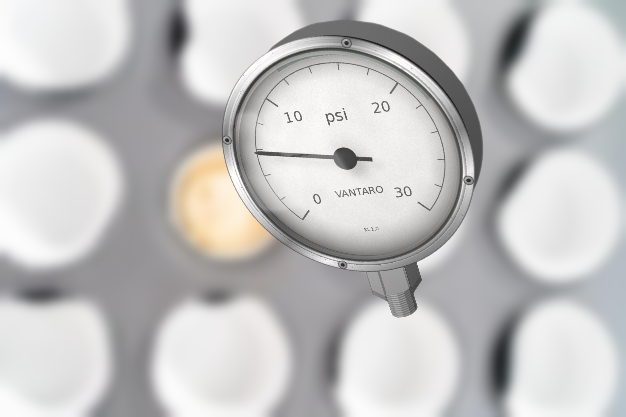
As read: 6 (psi)
